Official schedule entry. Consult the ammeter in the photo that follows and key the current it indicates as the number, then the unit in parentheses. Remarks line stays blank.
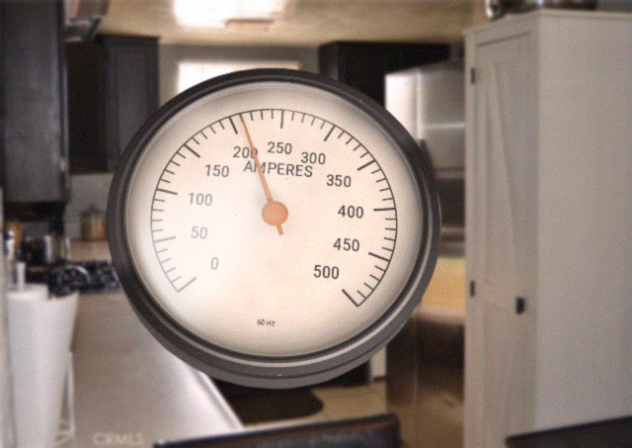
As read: 210 (A)
